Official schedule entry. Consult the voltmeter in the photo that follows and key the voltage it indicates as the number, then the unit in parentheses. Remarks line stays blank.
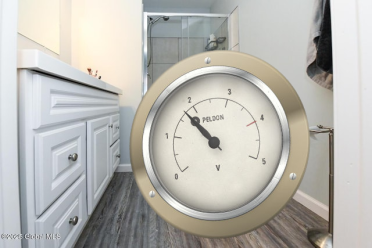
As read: 1.75 (V)
